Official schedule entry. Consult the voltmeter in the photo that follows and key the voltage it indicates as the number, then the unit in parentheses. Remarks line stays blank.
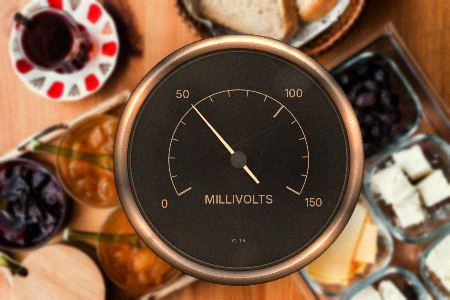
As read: 50 (mV)
